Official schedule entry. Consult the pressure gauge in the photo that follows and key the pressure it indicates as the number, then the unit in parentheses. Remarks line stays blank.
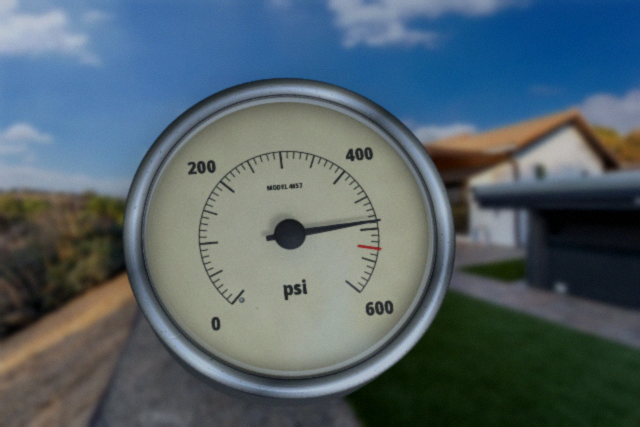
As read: 490 (psi)
